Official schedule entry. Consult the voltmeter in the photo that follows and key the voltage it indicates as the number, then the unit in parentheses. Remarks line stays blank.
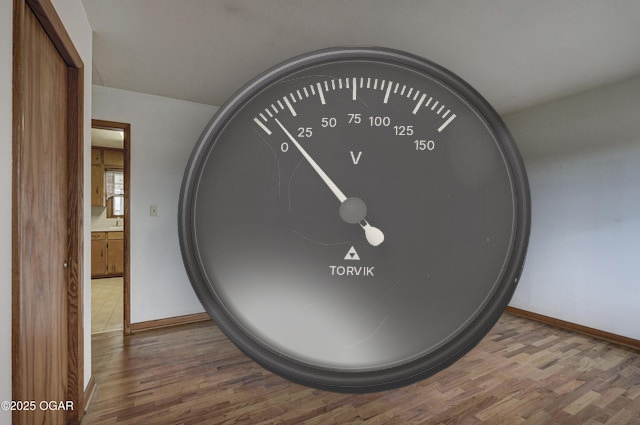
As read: 10 (V)
